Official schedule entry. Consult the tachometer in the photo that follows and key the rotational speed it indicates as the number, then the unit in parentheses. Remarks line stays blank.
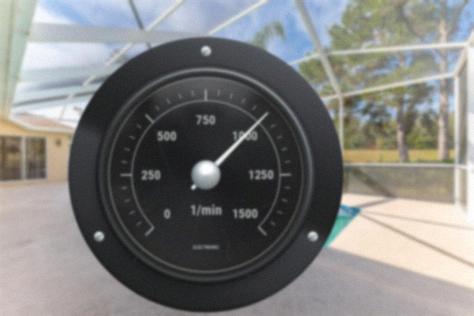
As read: 1000 (rpm)
